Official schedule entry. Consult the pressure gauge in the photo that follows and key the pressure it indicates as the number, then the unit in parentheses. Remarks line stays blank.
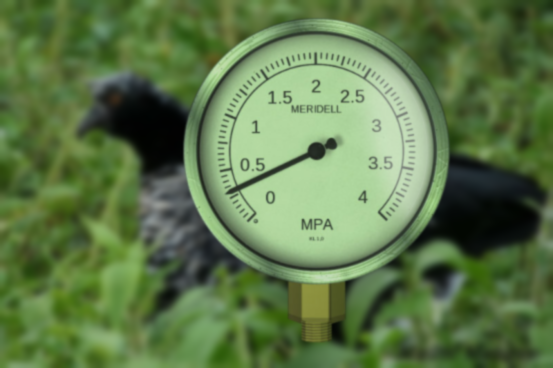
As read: 0.3 (MPa)
